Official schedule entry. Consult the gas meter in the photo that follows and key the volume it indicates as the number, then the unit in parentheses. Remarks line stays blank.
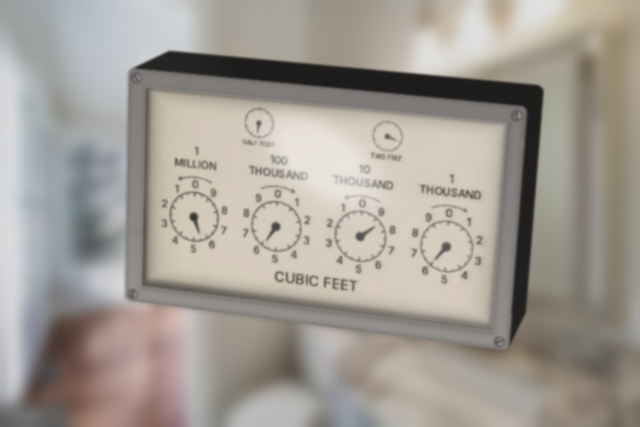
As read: 558600 (ft³)
